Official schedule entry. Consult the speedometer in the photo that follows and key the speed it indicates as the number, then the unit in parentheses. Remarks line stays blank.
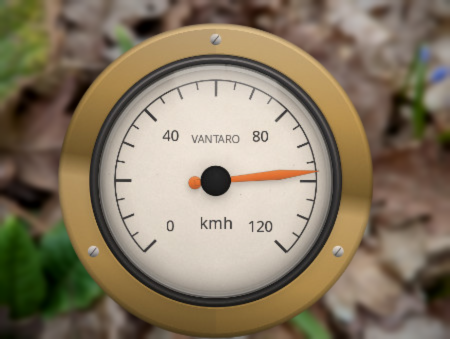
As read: 97.5 (km/h)
